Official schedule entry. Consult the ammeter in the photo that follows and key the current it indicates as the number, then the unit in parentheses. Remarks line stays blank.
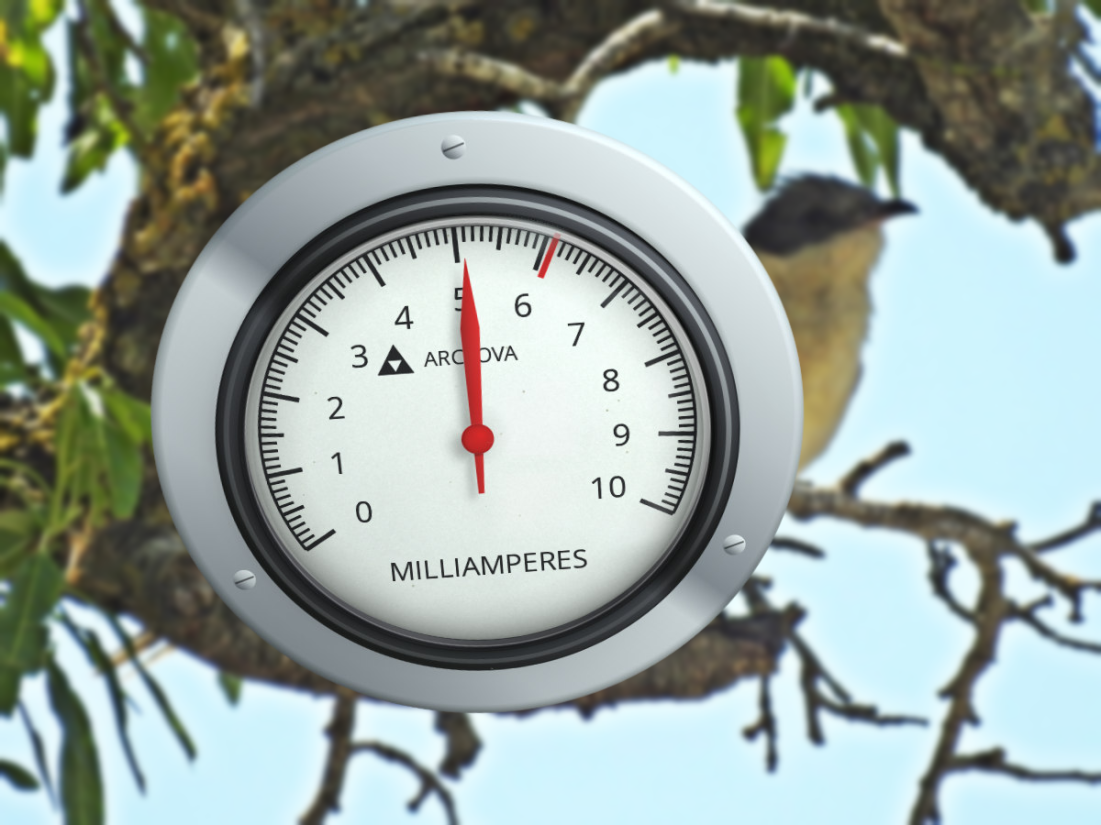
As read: 5.1 (mA)
